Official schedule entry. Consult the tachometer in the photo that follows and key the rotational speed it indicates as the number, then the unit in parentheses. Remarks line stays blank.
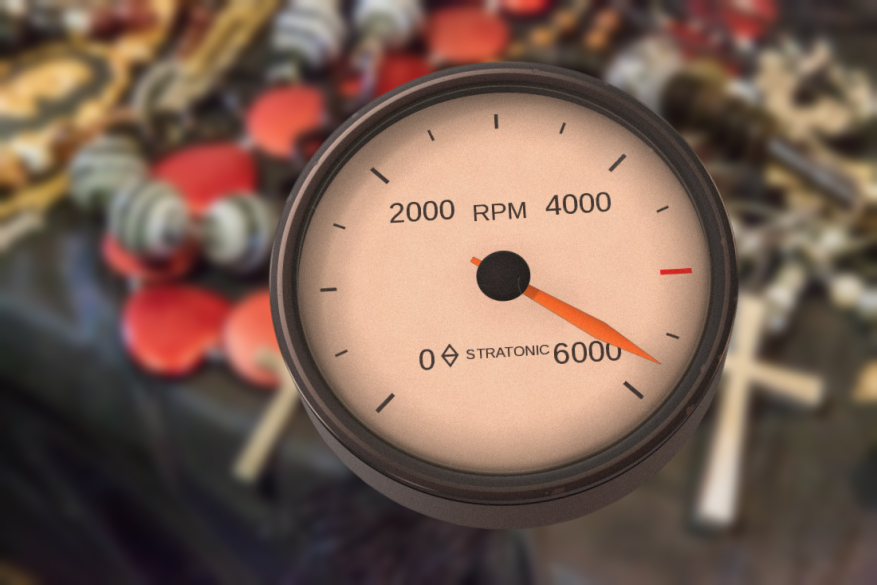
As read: 5750 (rpm)
